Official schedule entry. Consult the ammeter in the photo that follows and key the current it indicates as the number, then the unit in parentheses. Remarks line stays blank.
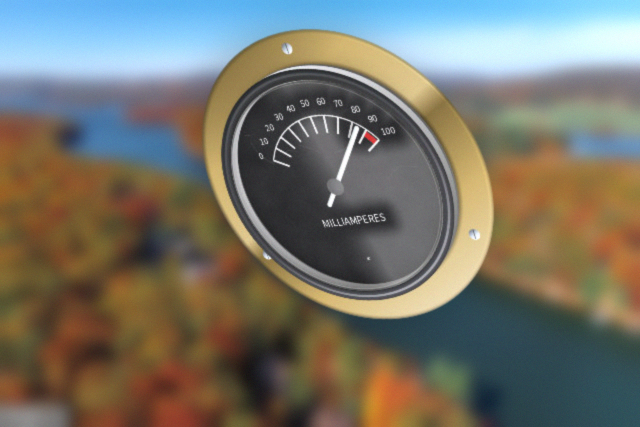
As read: 85 (mA)
